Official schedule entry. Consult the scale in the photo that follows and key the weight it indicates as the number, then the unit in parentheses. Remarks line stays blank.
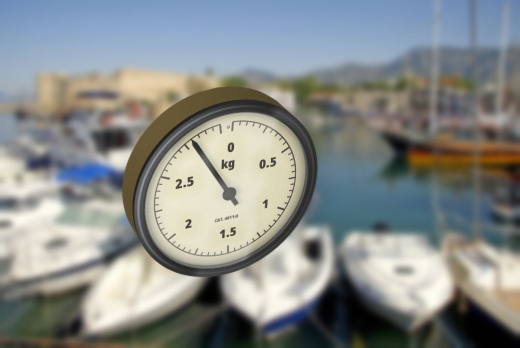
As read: 2.8 (kg)
